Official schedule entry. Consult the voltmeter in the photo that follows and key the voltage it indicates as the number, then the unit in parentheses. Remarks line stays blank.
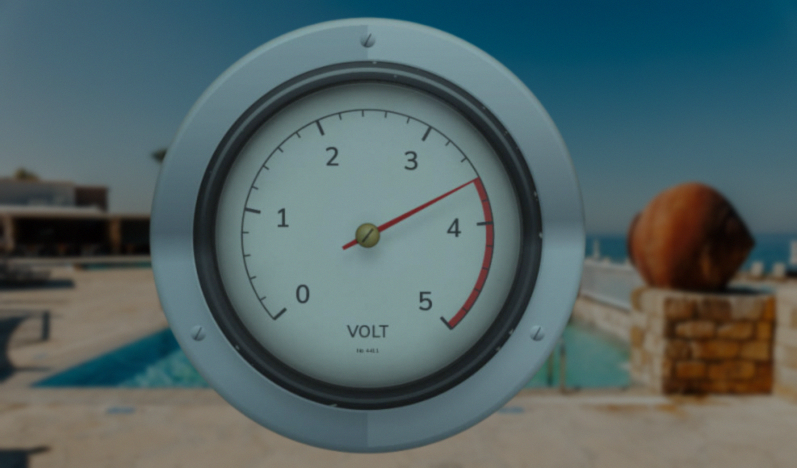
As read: 3.6 (V)
